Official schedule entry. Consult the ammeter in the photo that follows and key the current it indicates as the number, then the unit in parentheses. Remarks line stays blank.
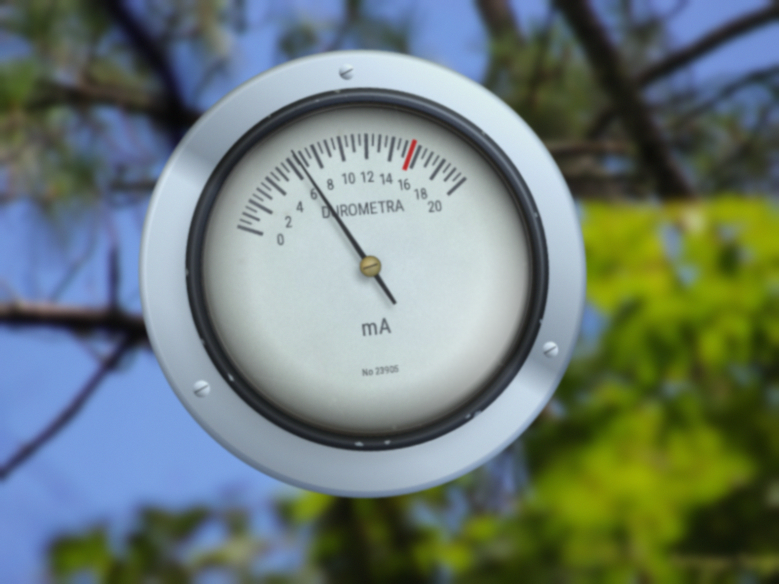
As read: 6.5 (mA)
